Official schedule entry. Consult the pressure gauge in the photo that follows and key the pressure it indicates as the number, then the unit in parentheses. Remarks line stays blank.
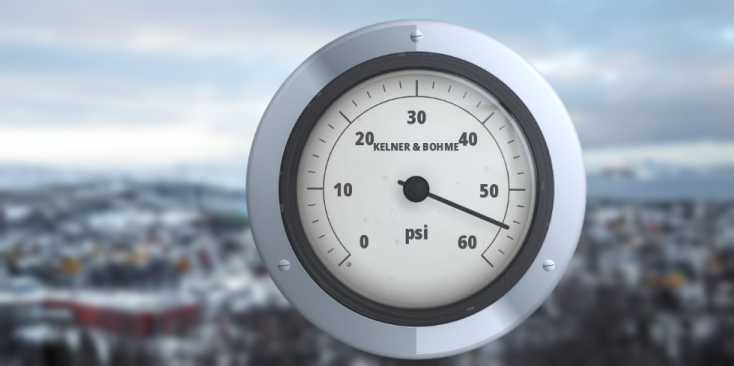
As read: 55 (psi)
